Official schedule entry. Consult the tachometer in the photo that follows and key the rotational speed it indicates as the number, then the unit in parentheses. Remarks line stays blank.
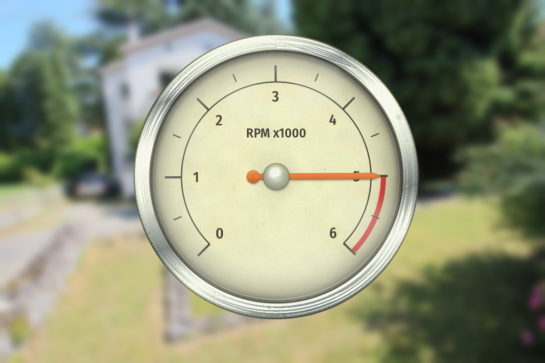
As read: 5000 (rpm)
